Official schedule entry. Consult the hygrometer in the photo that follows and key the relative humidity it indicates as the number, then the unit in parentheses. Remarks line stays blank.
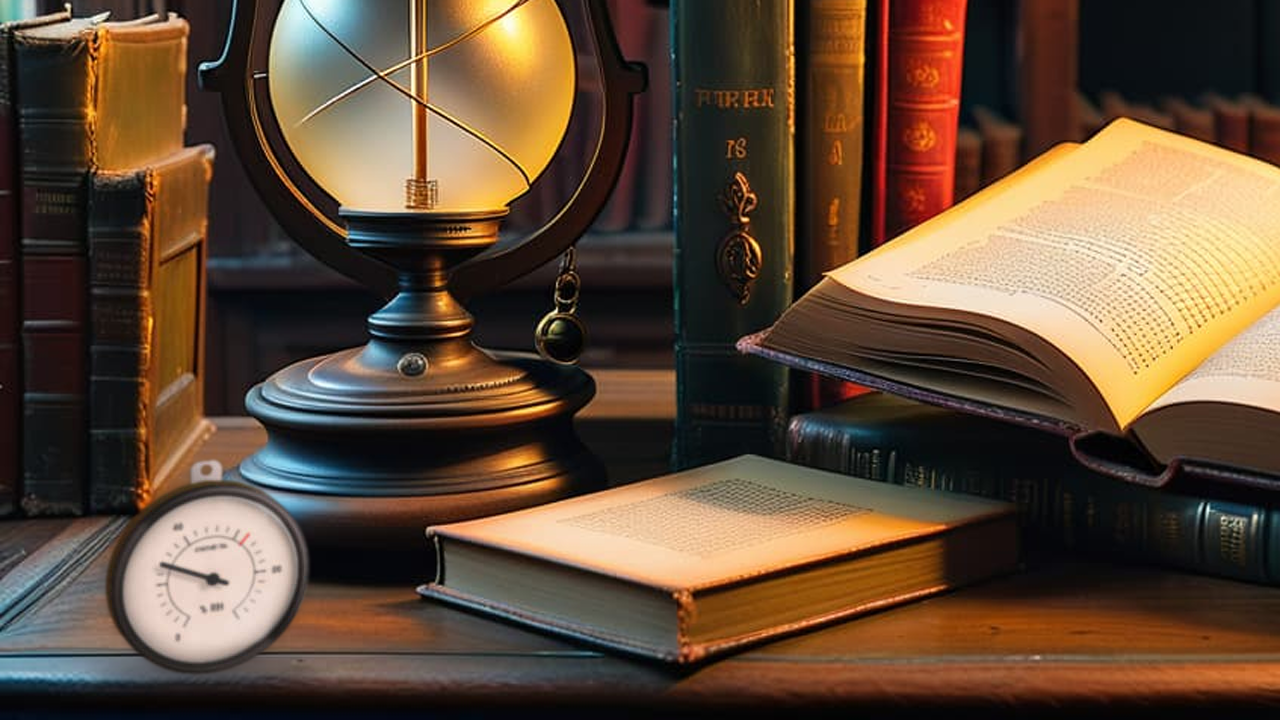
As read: 28 (%)
